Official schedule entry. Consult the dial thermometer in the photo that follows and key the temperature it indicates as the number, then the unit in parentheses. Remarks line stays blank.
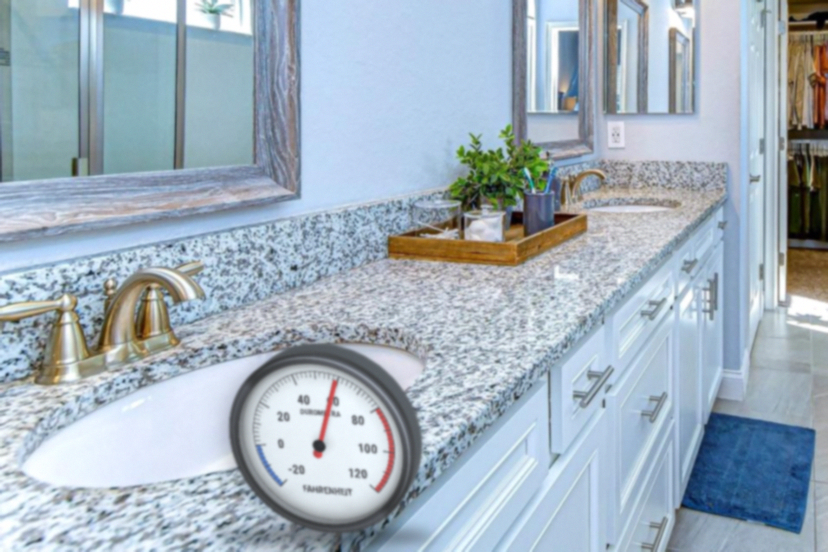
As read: 60 (°F)
